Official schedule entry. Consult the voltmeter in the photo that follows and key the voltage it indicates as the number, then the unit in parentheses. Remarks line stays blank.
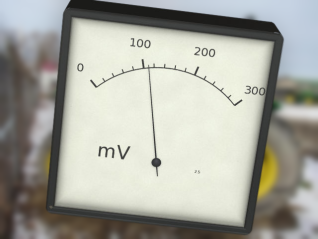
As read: 110 (mV)
